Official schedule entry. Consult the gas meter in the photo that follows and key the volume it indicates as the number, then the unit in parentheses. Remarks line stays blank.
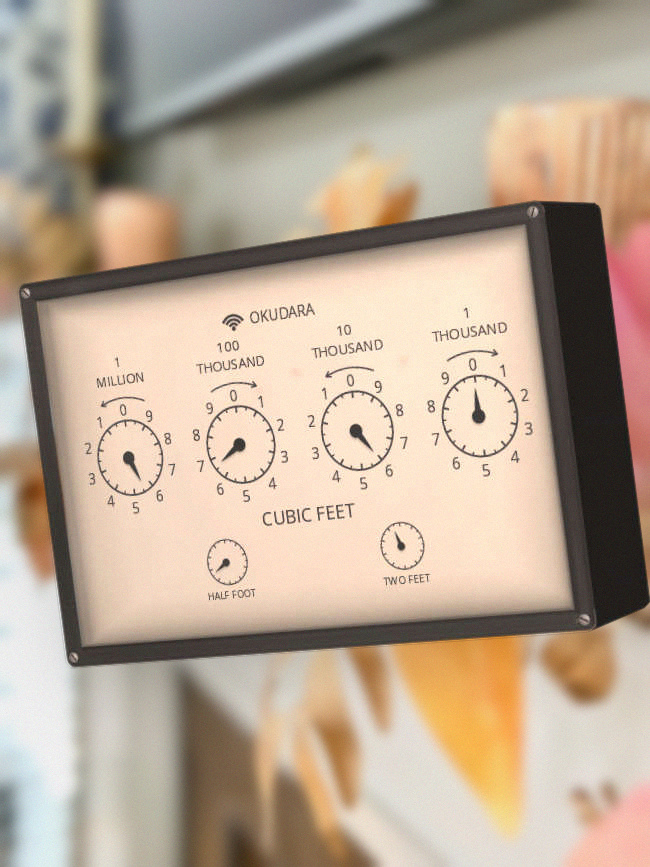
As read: 566000 (ft³)
